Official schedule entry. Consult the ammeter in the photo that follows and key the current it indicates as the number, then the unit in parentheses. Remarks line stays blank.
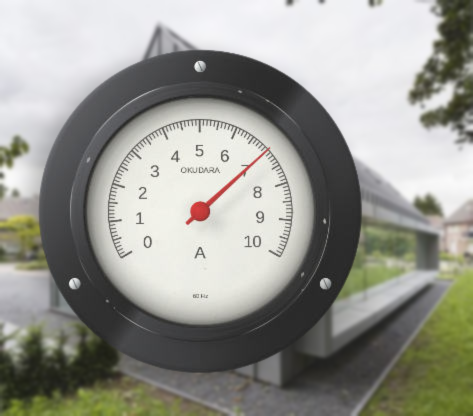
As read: 7 (A)
